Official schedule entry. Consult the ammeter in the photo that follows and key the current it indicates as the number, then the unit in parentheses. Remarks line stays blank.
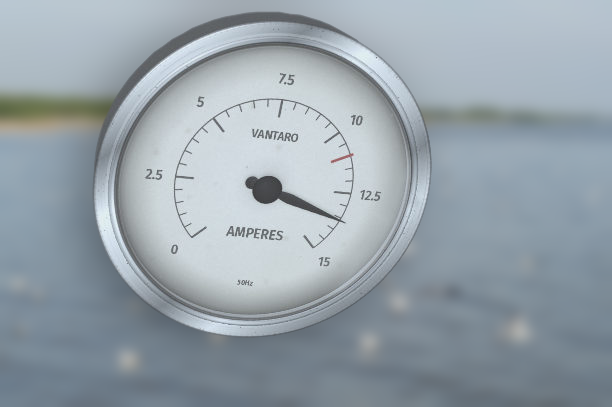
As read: 13.5 (A)
